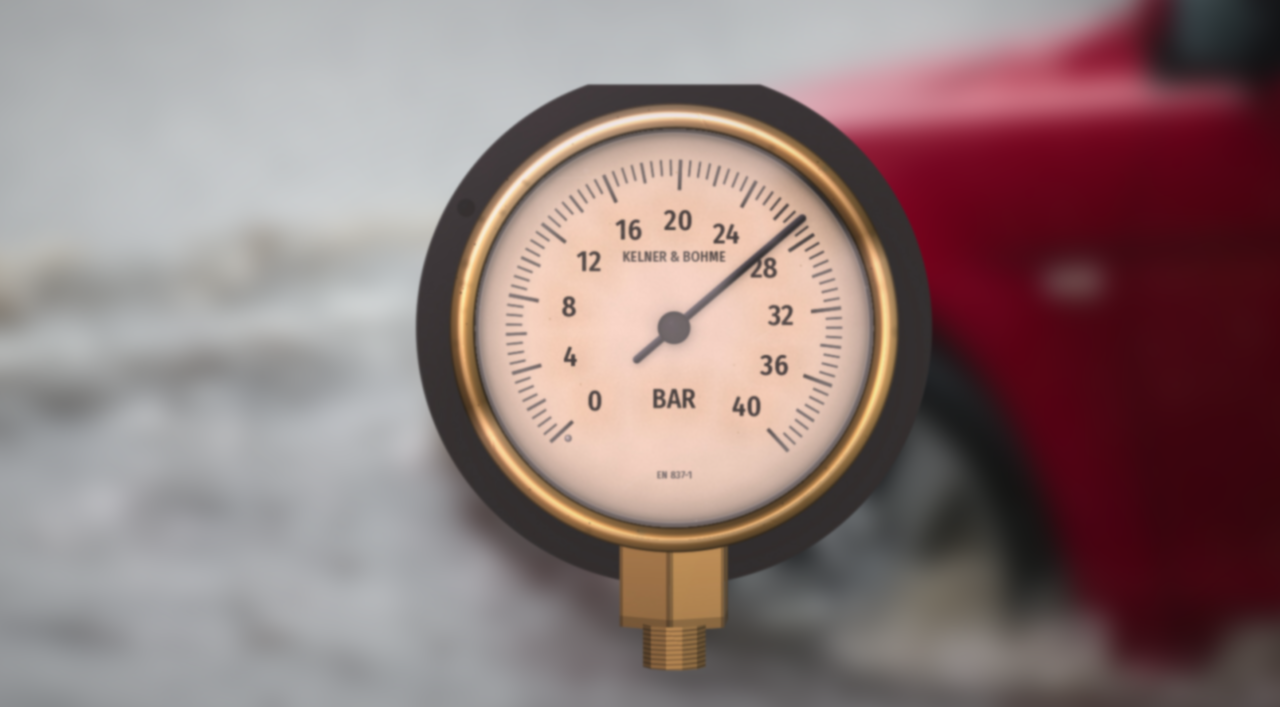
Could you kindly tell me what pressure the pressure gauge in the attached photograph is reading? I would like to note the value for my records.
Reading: 27 bar
